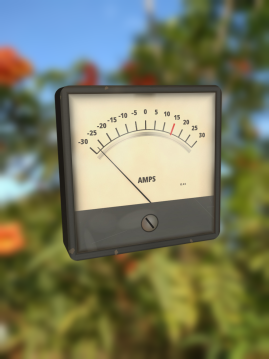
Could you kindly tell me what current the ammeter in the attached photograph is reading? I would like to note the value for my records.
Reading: -27.5 A
